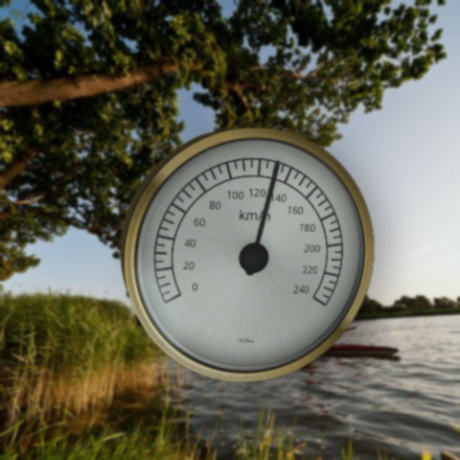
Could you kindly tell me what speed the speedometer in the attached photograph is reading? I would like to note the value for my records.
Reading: 130 km/h
